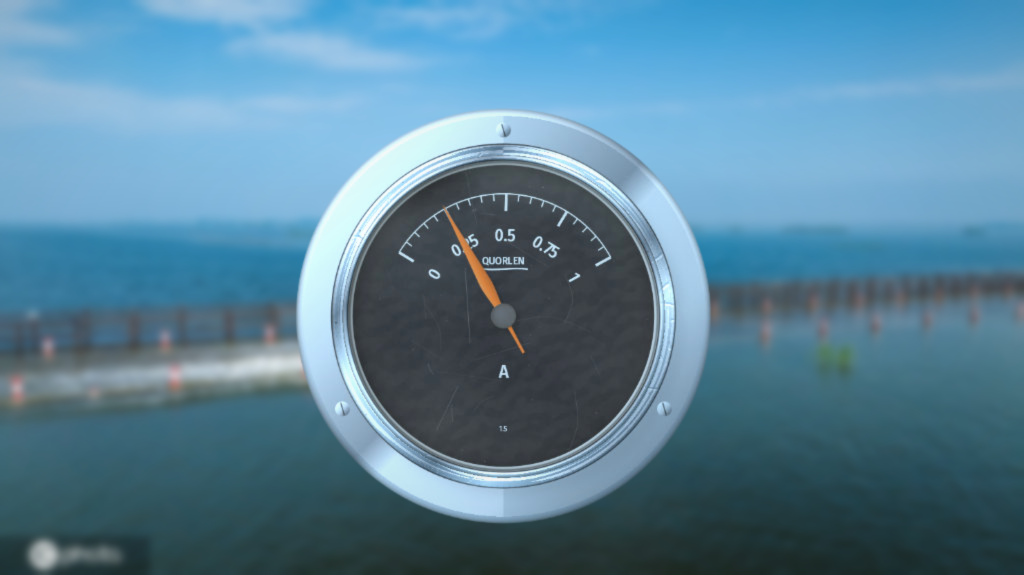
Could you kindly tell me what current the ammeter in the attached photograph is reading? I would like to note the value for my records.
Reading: 0.25 A
